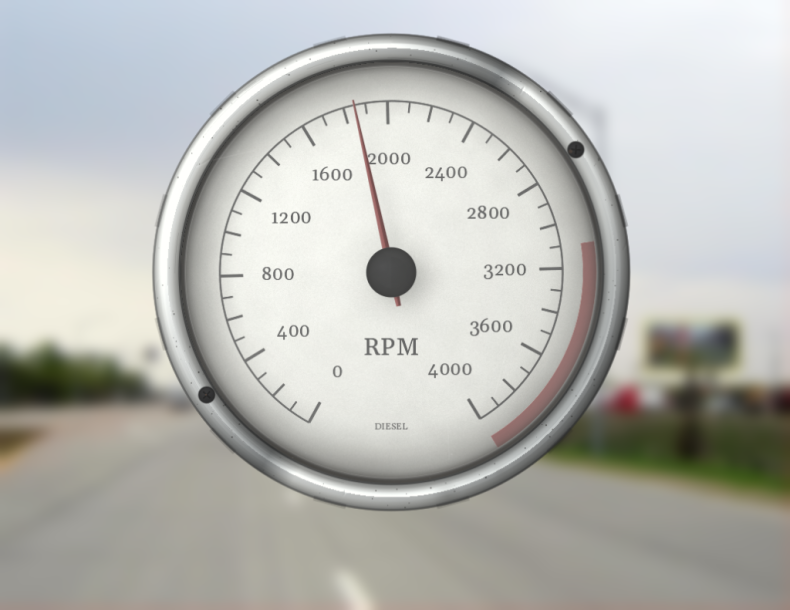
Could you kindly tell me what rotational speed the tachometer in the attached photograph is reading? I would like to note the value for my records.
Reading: 1850 rpm
